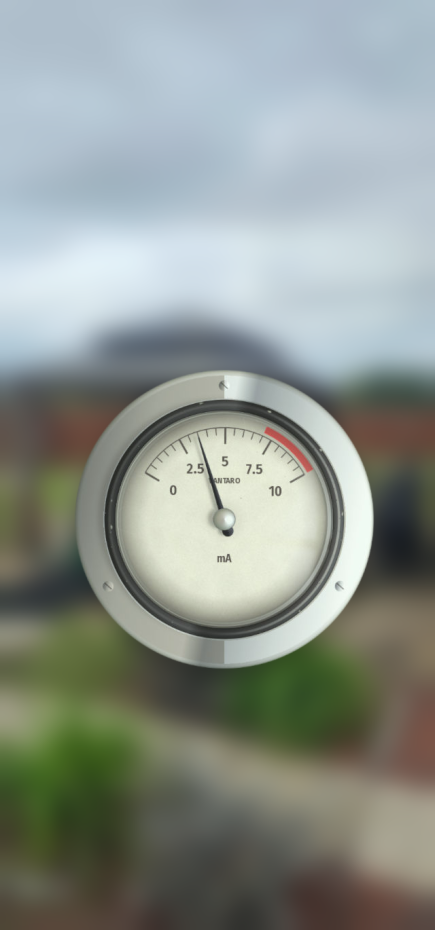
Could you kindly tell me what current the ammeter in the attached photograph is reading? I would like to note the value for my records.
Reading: 3.5 mA
